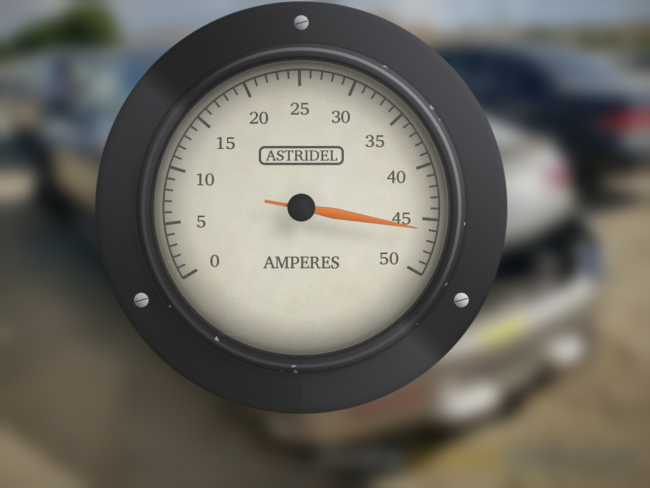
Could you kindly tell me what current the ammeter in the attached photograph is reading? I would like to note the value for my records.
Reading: 46 A
